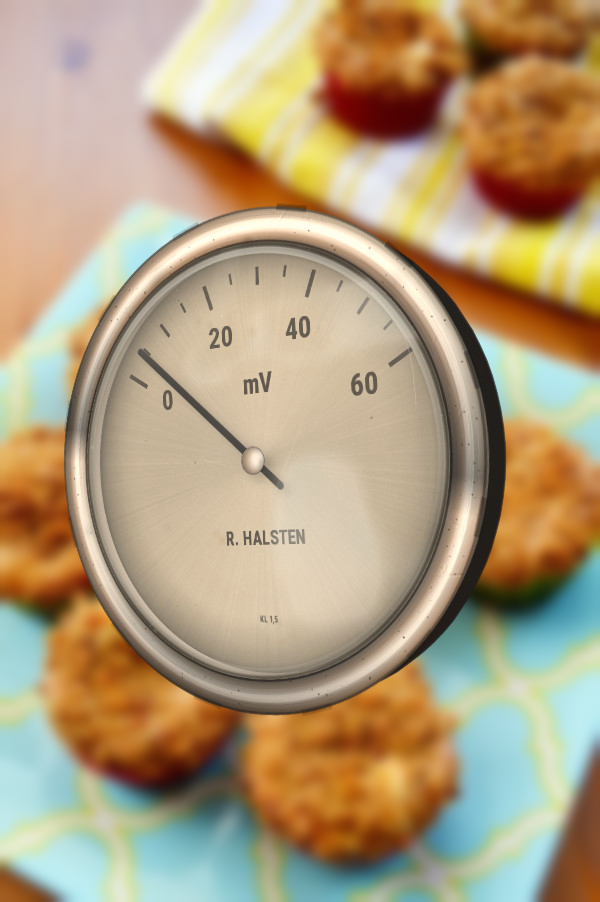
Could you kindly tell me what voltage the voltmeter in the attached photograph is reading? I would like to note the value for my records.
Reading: 5 mV
